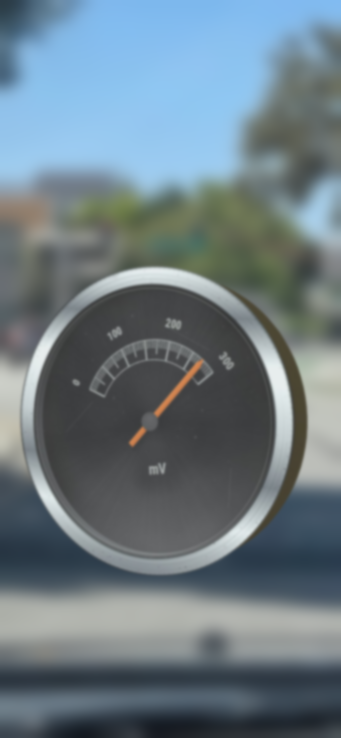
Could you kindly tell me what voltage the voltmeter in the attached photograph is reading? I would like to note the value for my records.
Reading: 275 mV
